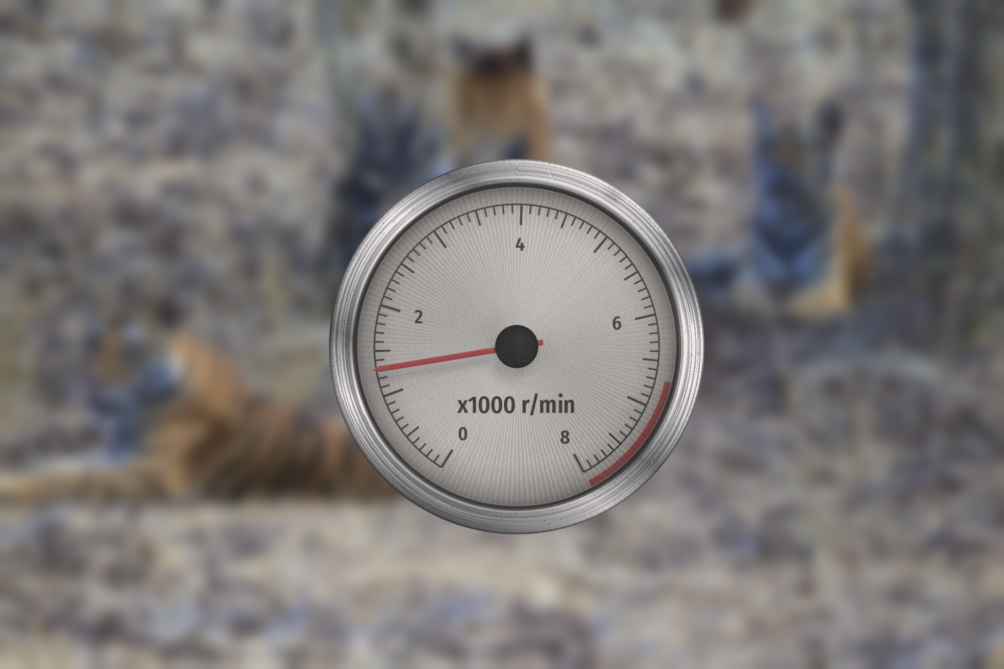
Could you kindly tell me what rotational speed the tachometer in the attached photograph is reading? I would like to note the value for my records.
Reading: 1300 rpm
